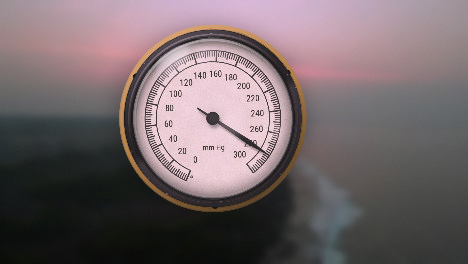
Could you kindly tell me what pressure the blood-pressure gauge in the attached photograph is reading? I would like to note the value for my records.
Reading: 280 mmHg
